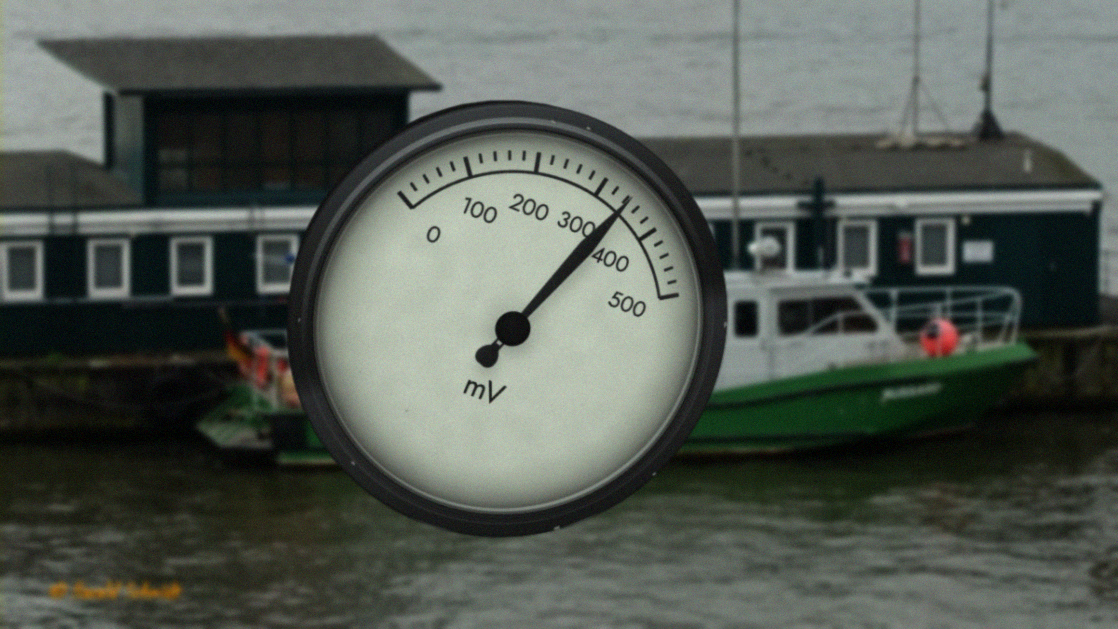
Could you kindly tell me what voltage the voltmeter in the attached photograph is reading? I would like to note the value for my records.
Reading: 340 mV
